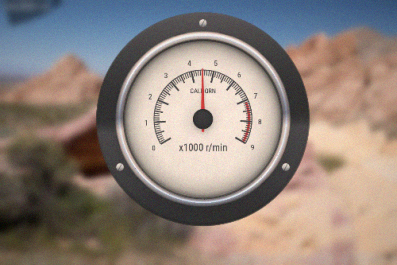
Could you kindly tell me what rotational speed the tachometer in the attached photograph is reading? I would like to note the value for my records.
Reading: 4500 rpm
